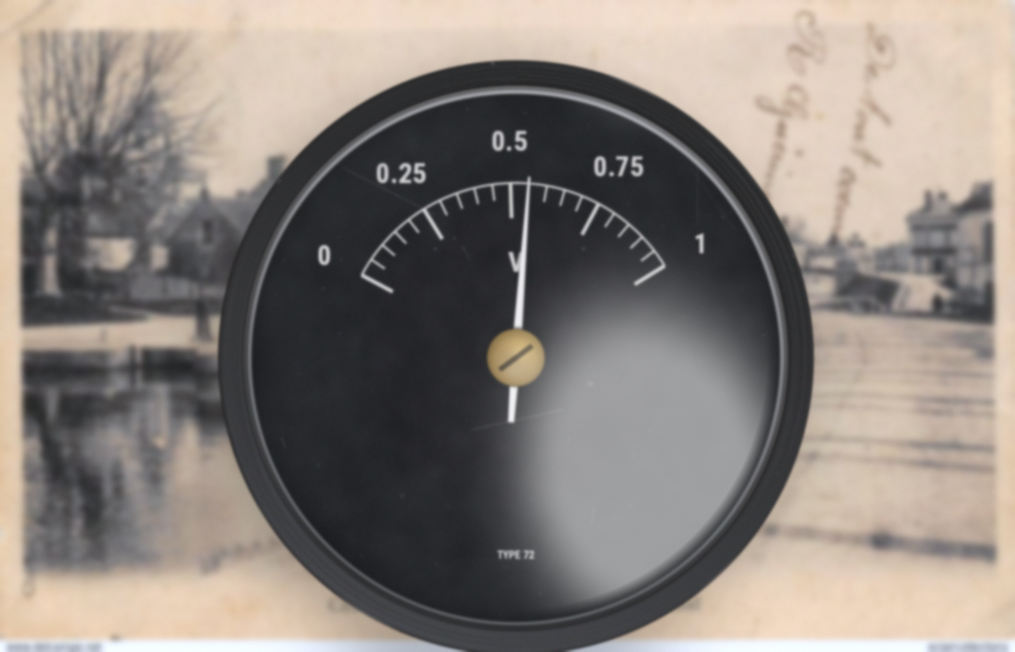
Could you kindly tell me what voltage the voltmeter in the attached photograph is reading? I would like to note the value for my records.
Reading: 0.55 V
